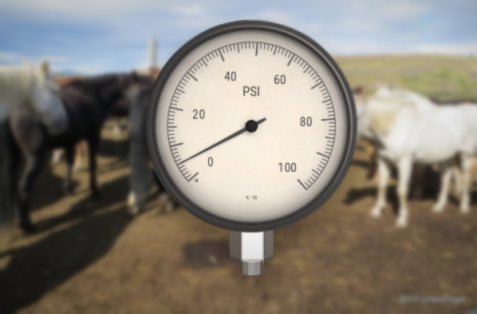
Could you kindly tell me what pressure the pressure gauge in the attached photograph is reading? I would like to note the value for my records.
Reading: 5 psi
